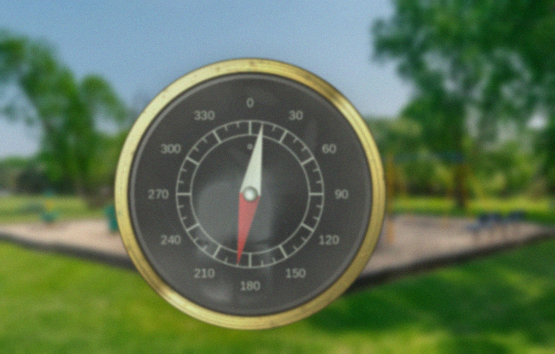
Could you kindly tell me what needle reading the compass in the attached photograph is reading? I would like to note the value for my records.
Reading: 190 °
